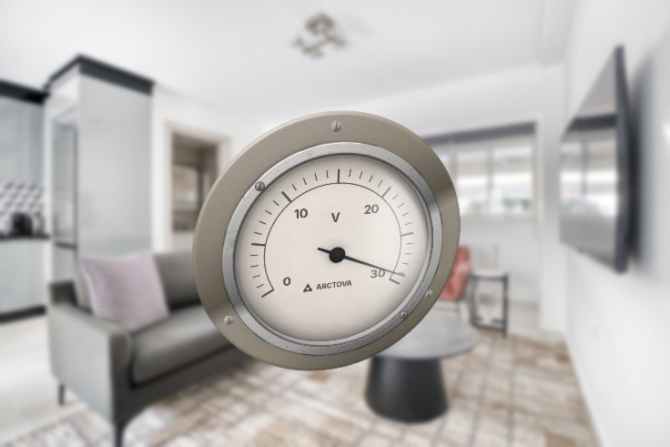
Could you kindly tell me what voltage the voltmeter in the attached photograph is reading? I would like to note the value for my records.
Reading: 29 V
